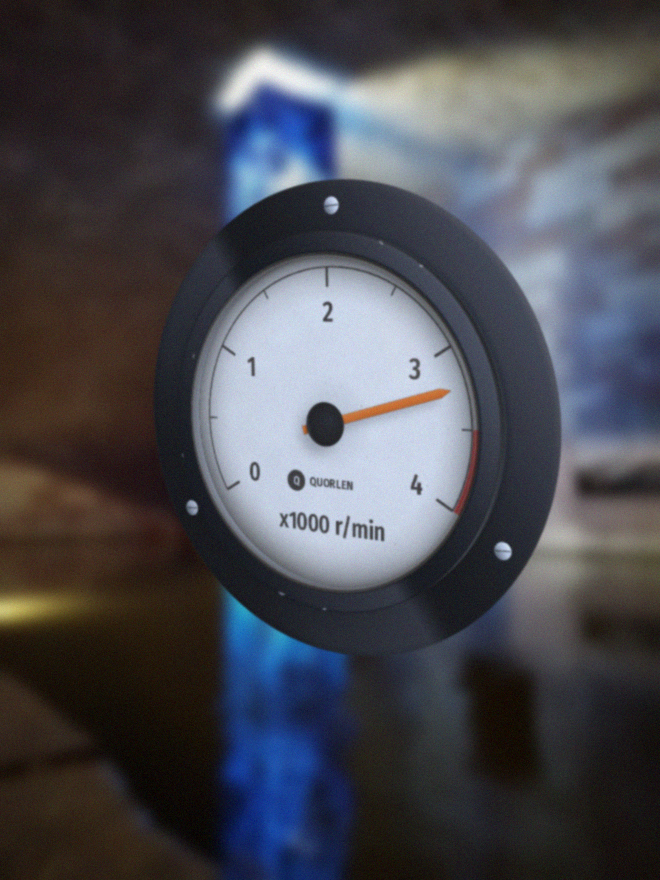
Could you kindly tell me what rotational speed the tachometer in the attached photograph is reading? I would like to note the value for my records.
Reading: 3250 rpm
